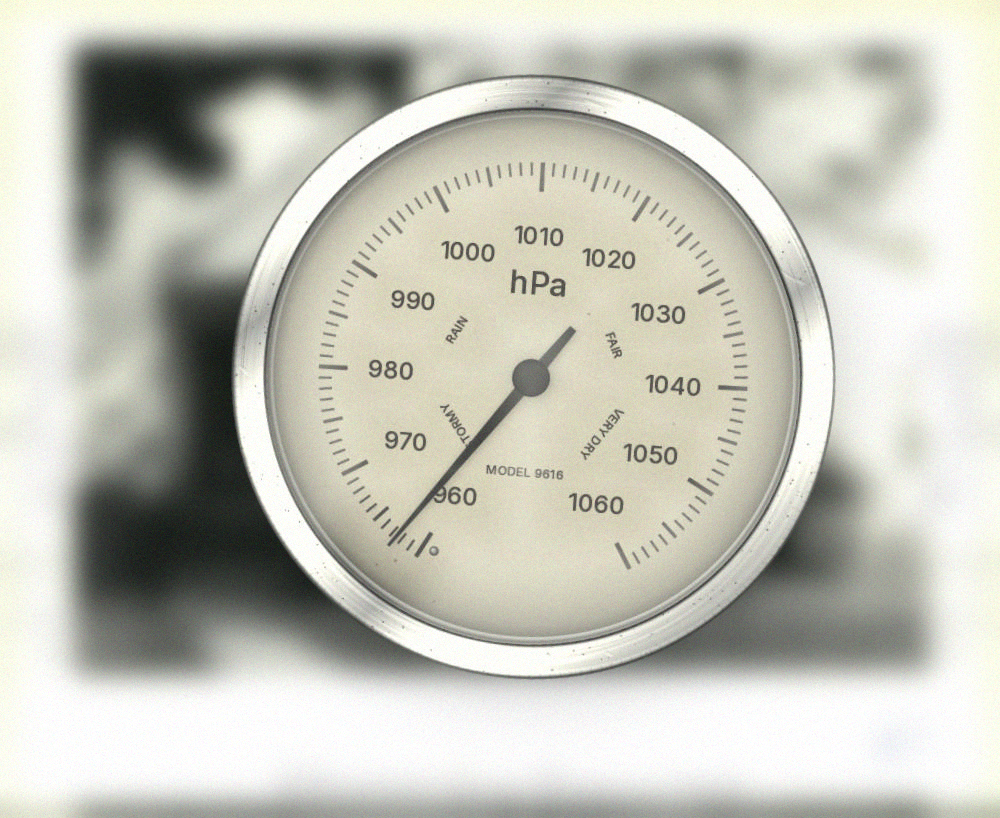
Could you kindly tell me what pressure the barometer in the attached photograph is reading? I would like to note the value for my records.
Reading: 962.5 hPa
